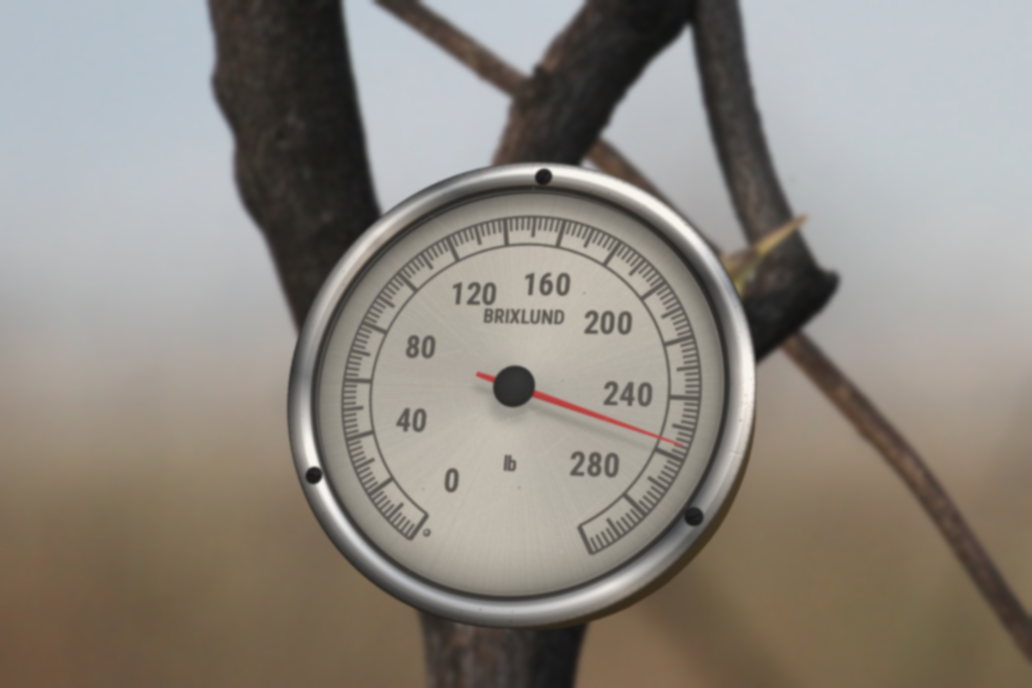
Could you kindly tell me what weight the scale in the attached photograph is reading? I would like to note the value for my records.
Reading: 256 lb
